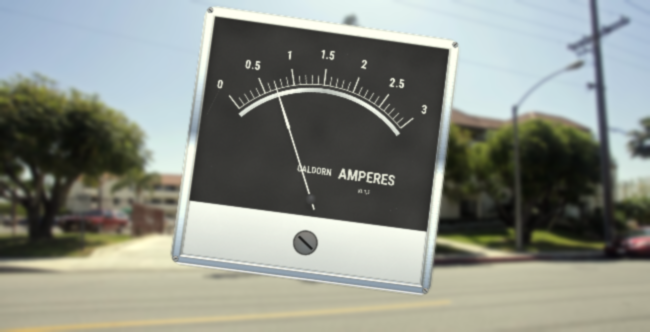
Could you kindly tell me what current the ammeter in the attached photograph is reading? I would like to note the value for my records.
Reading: 0.7 A
